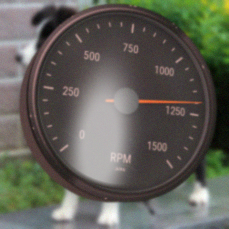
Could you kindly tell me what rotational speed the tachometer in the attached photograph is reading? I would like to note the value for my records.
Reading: 1200 rpm
